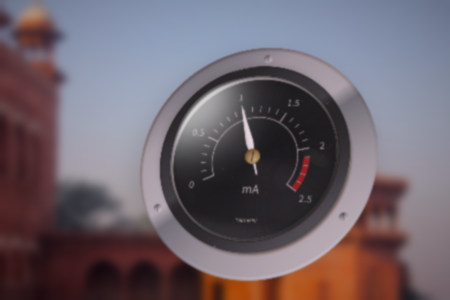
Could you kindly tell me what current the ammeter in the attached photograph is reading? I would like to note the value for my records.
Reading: 1 mA
